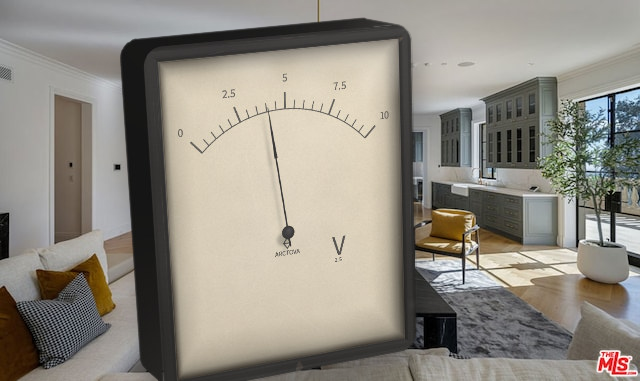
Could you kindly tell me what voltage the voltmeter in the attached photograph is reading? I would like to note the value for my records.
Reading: 4 V
